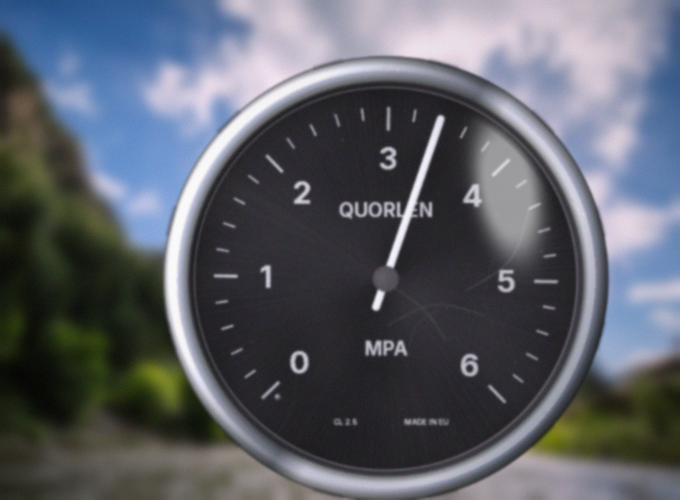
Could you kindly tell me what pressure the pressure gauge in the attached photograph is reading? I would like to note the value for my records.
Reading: 3.4 MPa
